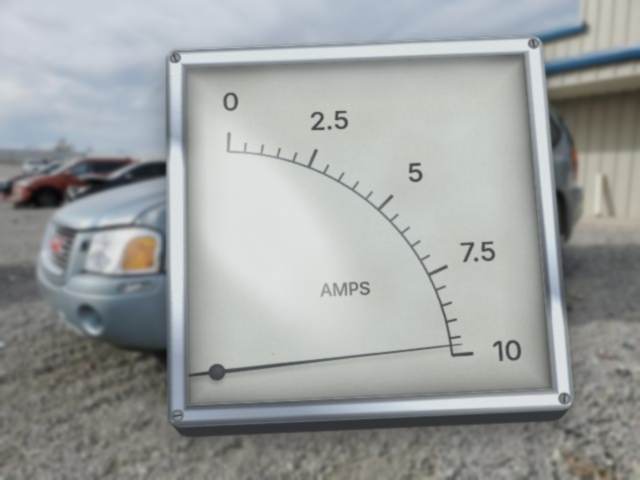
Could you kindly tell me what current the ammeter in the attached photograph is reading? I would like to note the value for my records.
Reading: 9.75 A
